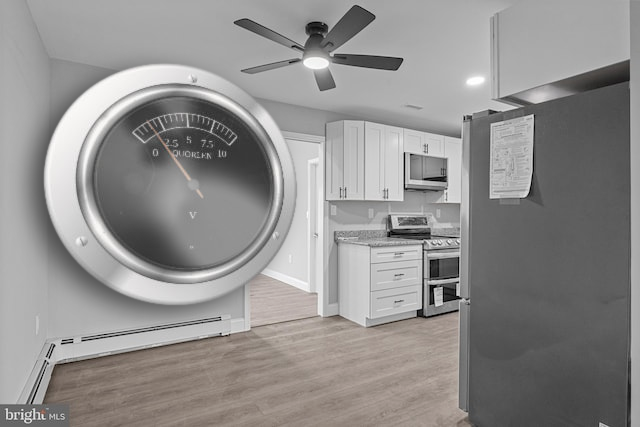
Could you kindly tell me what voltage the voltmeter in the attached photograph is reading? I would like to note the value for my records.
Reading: 1.5 V
